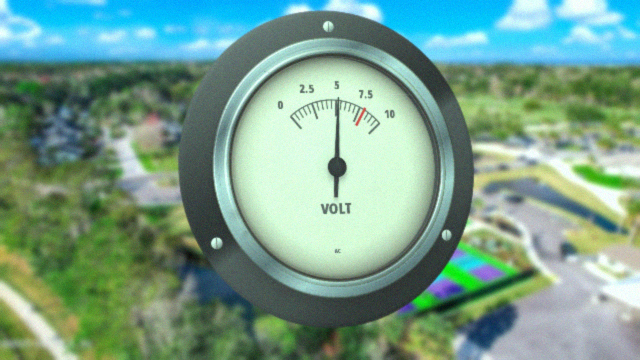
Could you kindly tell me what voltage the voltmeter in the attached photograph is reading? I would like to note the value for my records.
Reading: 5 V
